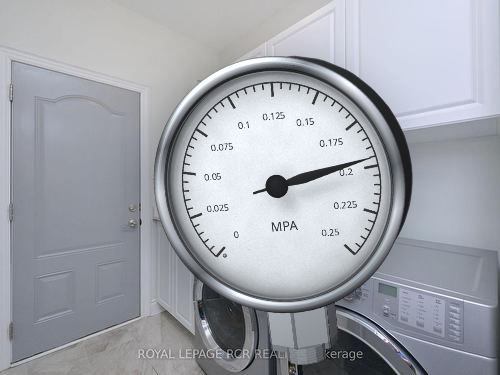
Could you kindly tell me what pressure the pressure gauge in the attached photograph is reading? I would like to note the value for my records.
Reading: 0.195 MPa
